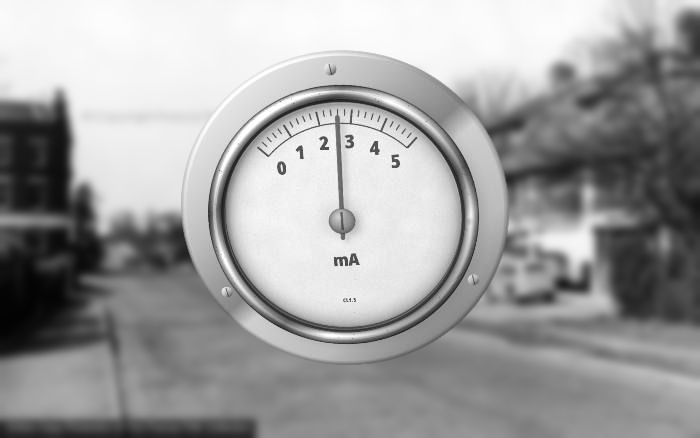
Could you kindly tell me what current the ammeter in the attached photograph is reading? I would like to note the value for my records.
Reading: 2.6 mA
